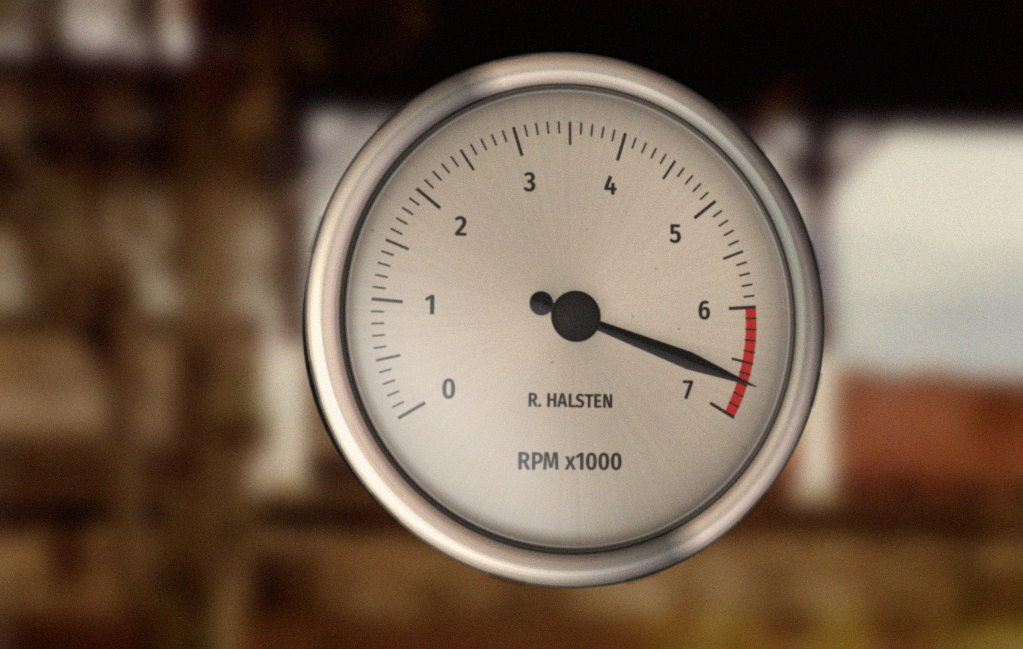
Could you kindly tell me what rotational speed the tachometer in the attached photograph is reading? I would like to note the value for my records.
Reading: 6700 rpm
